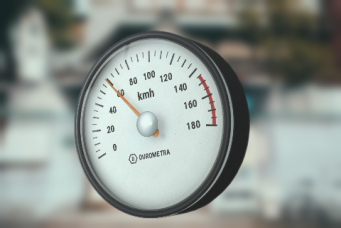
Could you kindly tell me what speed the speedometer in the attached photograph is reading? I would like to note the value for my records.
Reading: 60 km/h
